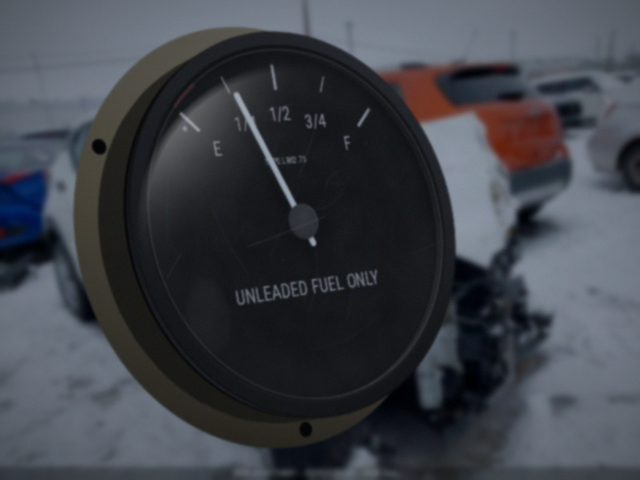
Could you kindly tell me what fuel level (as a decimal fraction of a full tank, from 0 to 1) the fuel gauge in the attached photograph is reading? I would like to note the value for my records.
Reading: 0.25
